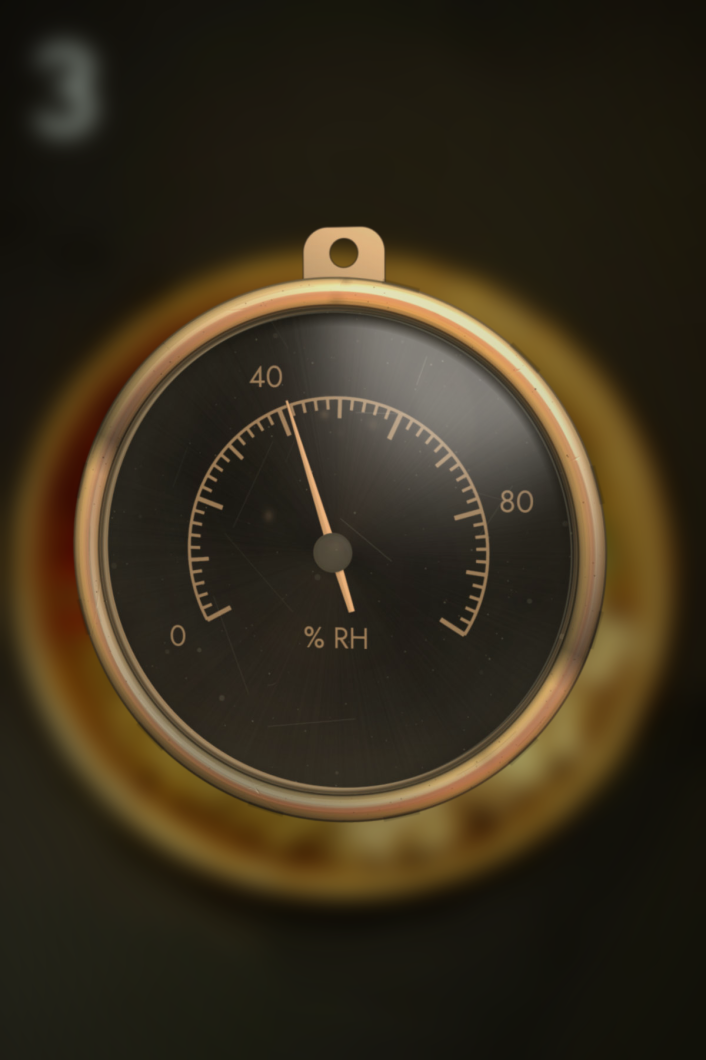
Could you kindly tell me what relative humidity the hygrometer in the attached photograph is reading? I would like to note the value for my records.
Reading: 42 %
